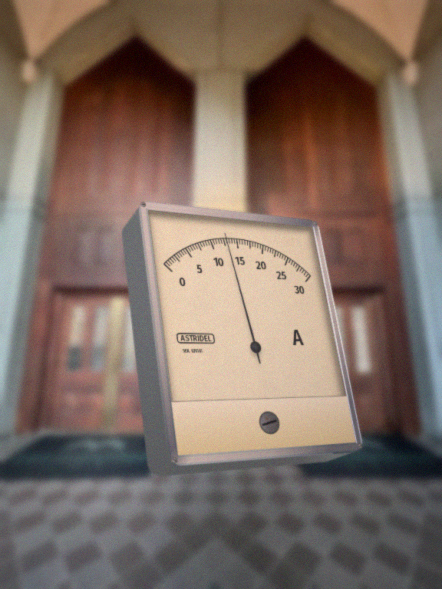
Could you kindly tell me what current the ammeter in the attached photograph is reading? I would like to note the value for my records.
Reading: 12.5 A
